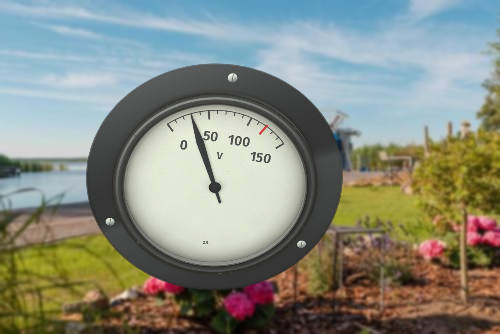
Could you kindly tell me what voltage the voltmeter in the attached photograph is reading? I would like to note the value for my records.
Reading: 30 V
